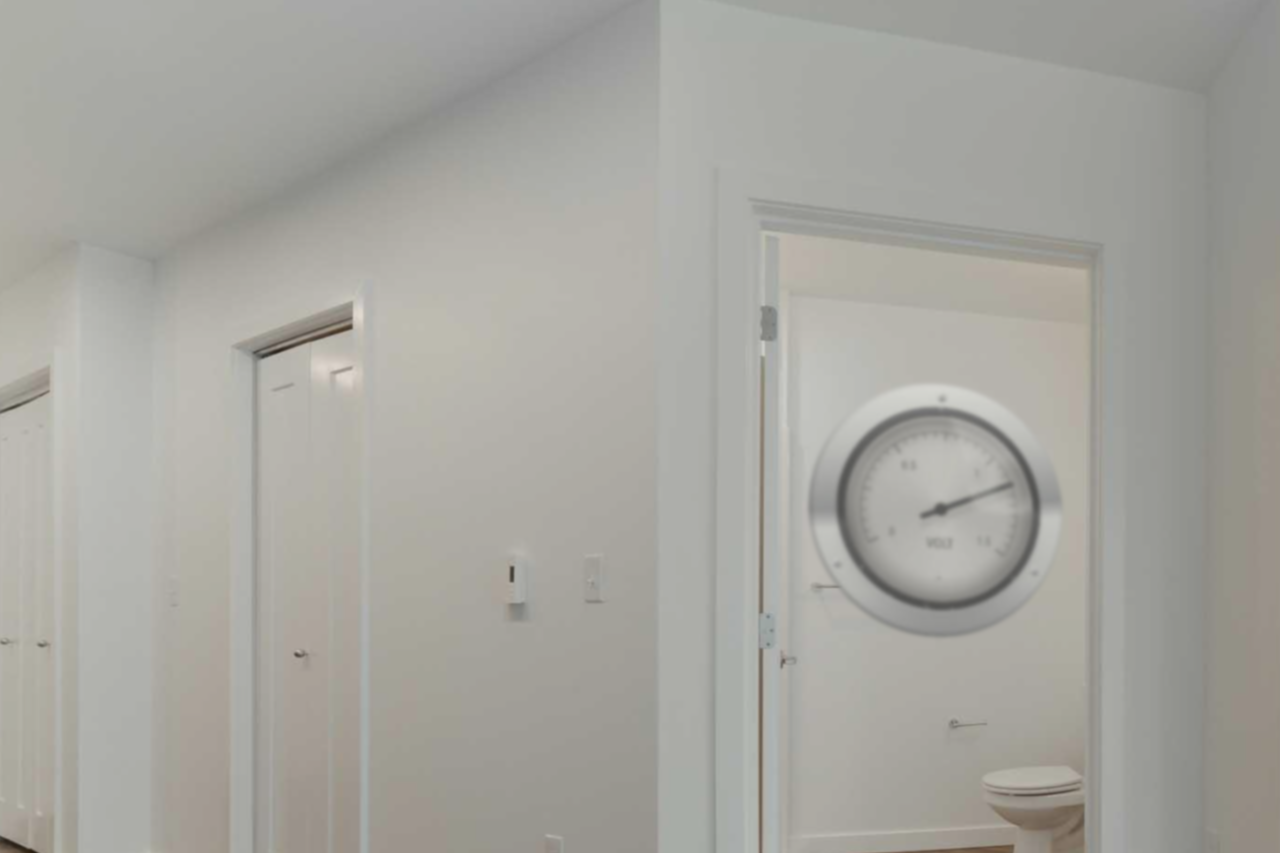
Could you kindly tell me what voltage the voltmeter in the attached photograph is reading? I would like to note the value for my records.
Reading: 1.15 V
